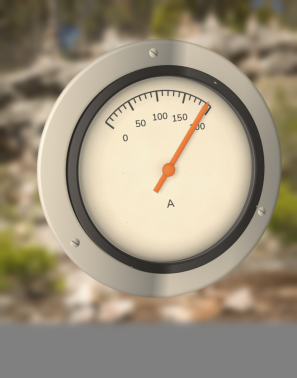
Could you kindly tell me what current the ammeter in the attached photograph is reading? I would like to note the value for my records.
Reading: 190 A
